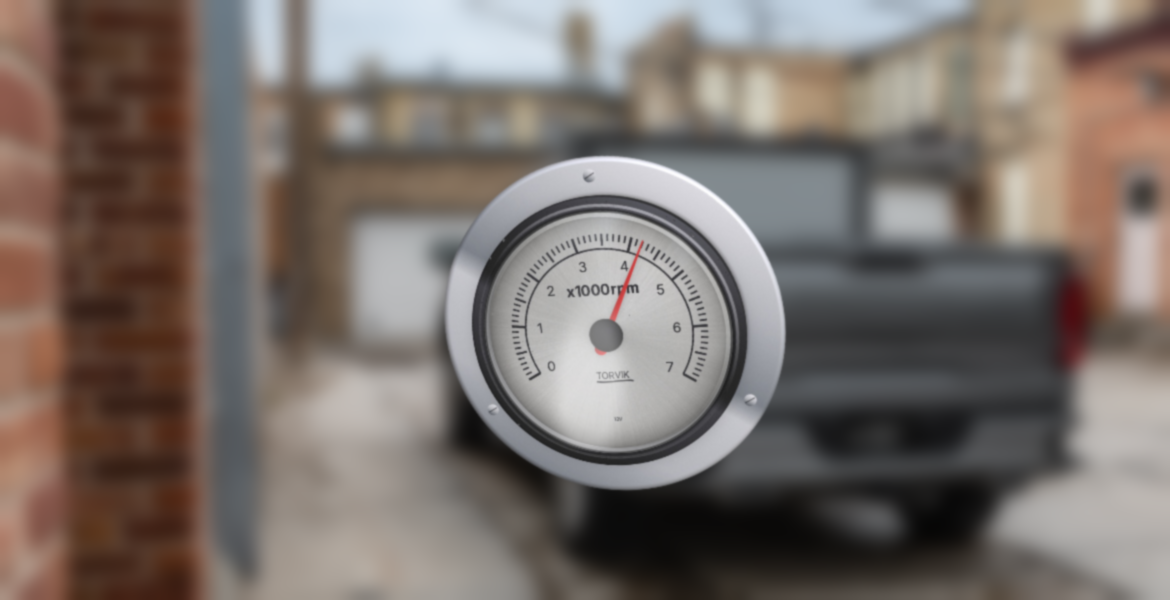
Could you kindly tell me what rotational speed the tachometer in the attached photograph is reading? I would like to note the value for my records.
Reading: 4200 rpm
